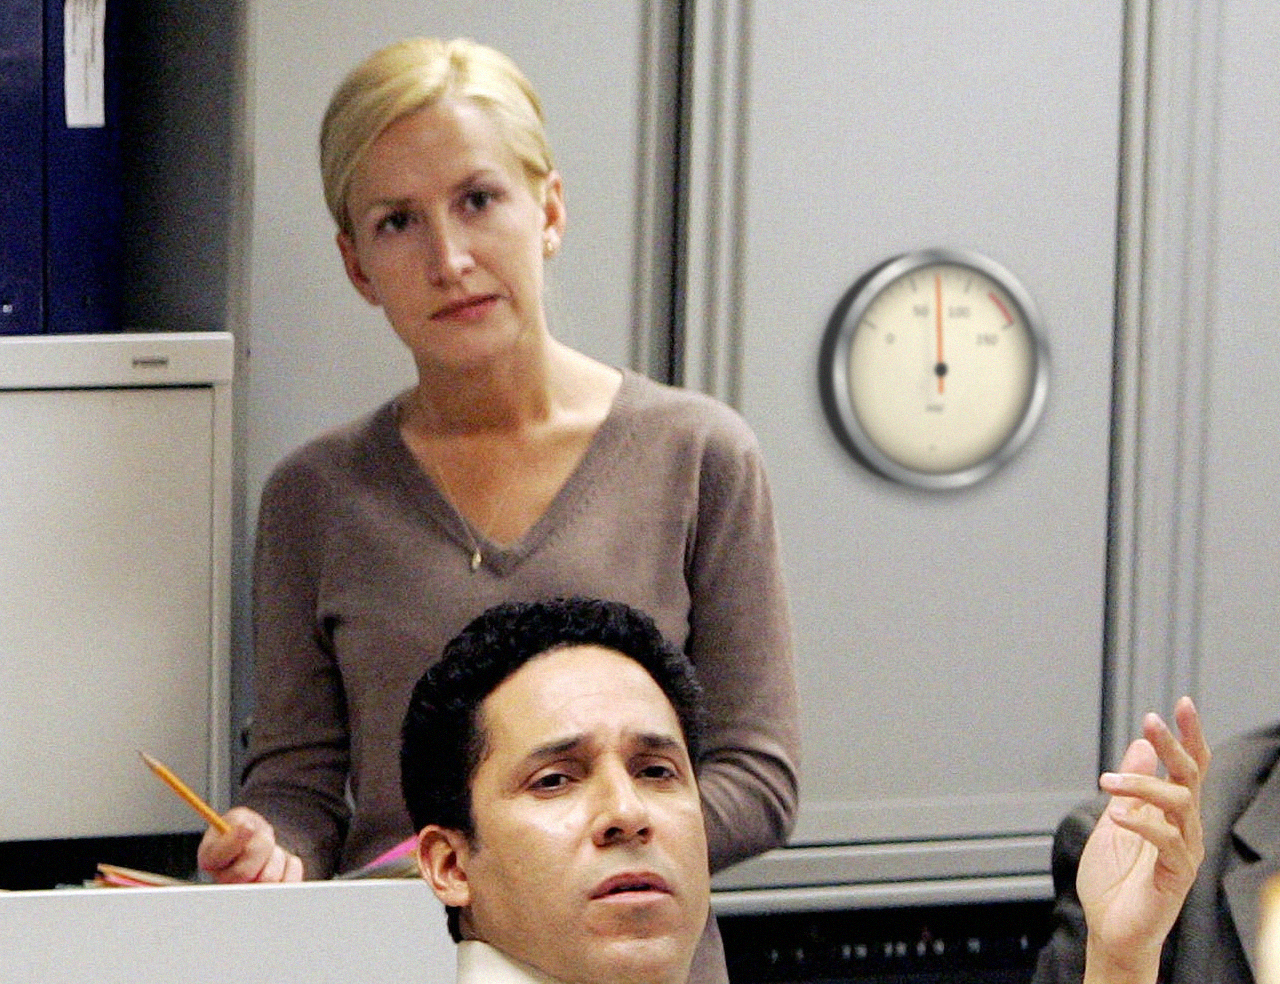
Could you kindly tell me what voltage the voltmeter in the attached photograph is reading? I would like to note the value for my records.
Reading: 70 mV
